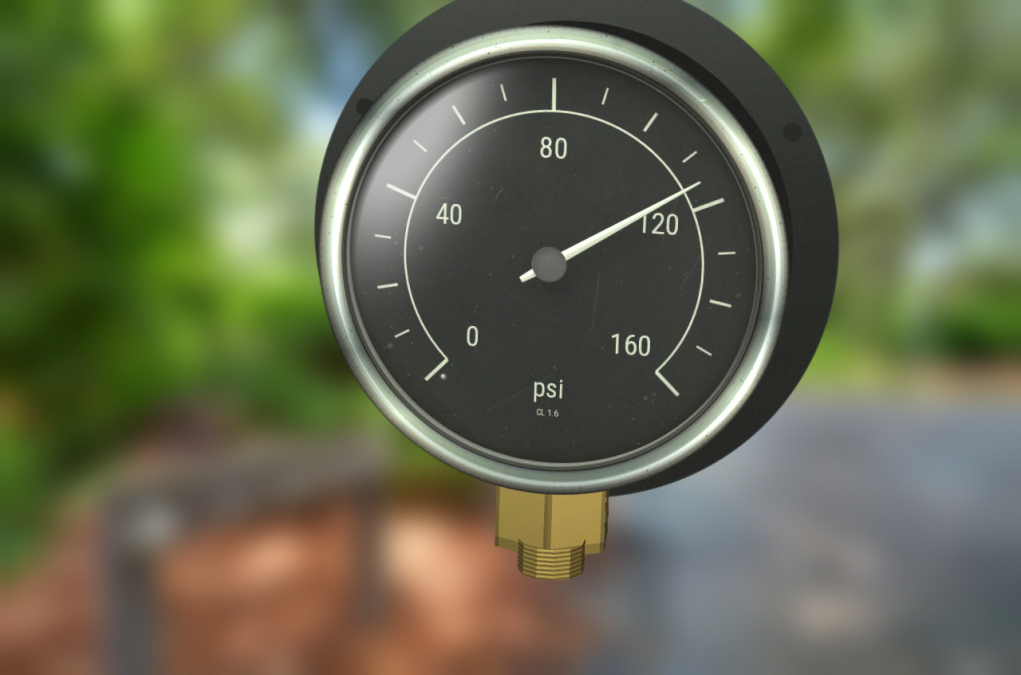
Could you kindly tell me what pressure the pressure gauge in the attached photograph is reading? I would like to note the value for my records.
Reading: 115 psi
